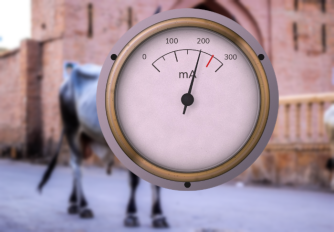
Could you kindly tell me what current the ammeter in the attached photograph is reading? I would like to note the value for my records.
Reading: 200 mA
